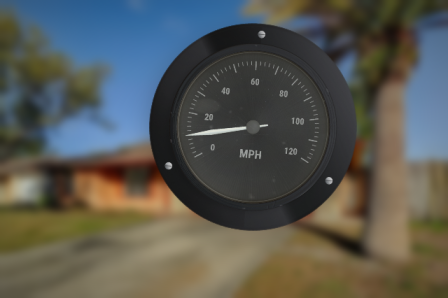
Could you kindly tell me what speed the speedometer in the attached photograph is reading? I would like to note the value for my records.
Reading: 10 mph
